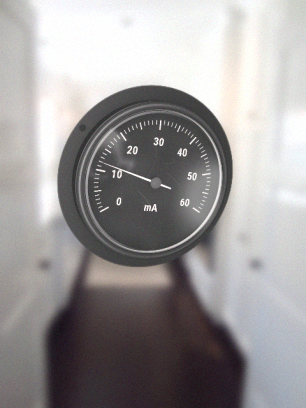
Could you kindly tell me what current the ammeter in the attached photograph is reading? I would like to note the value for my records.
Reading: 12 mA
